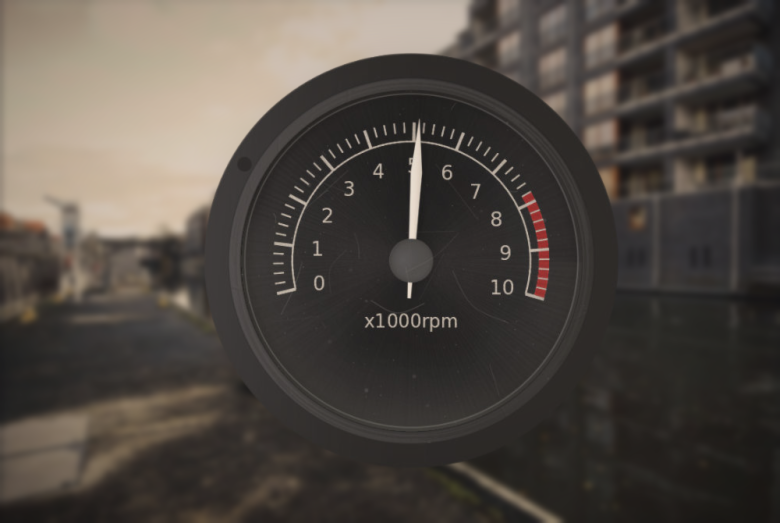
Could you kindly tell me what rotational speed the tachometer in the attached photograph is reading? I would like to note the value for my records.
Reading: 5100 rpm
